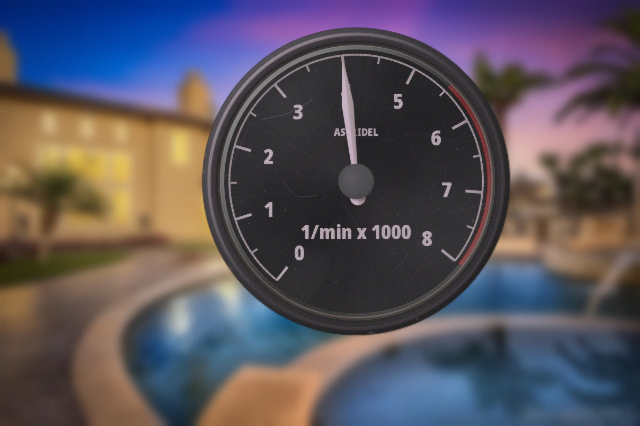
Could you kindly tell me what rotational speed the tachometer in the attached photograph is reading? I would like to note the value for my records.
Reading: 4000 rpm
